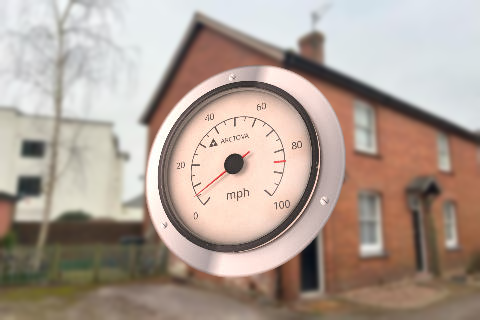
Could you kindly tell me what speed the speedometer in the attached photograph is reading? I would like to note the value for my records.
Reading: 5 mph
